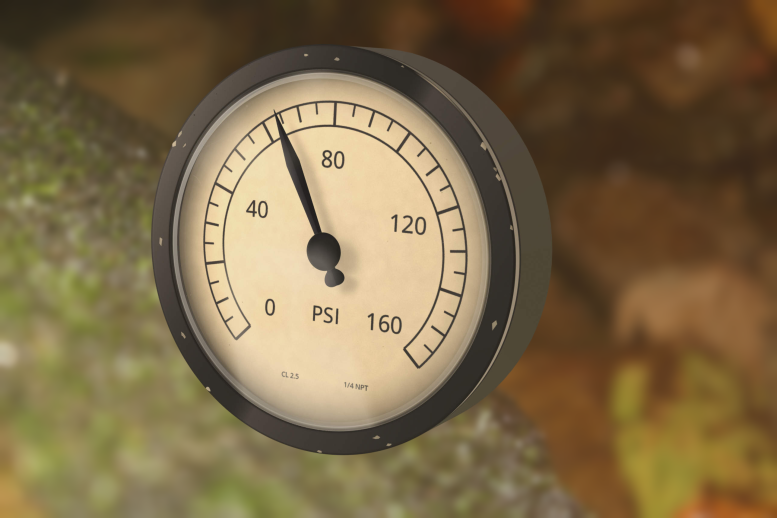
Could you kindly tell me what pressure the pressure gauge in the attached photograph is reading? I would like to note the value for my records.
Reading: 65 psi
